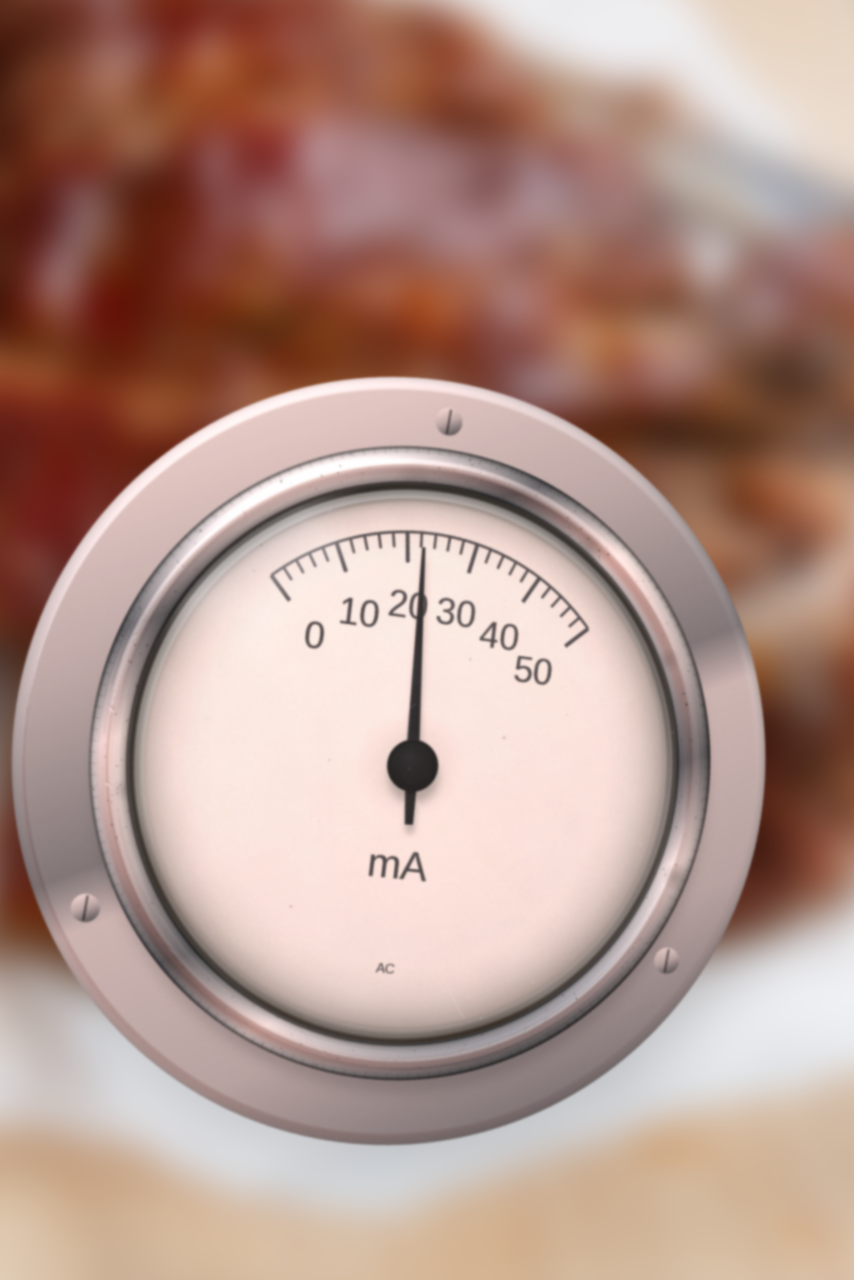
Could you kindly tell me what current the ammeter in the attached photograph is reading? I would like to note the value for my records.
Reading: 22 mA
